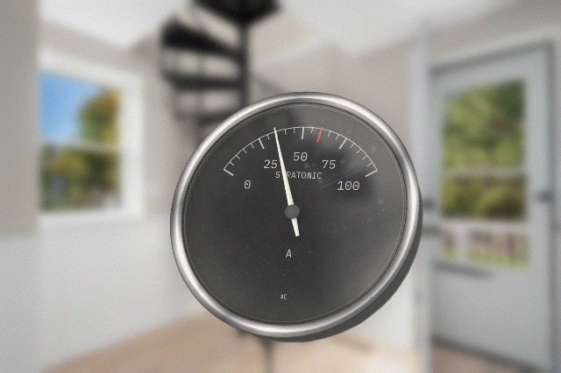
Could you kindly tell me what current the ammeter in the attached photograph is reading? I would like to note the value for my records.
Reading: 35 A
